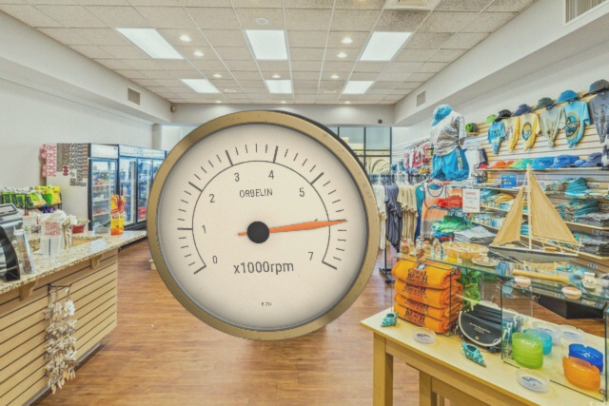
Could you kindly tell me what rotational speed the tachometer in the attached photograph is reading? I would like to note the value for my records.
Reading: 6000 rpm
